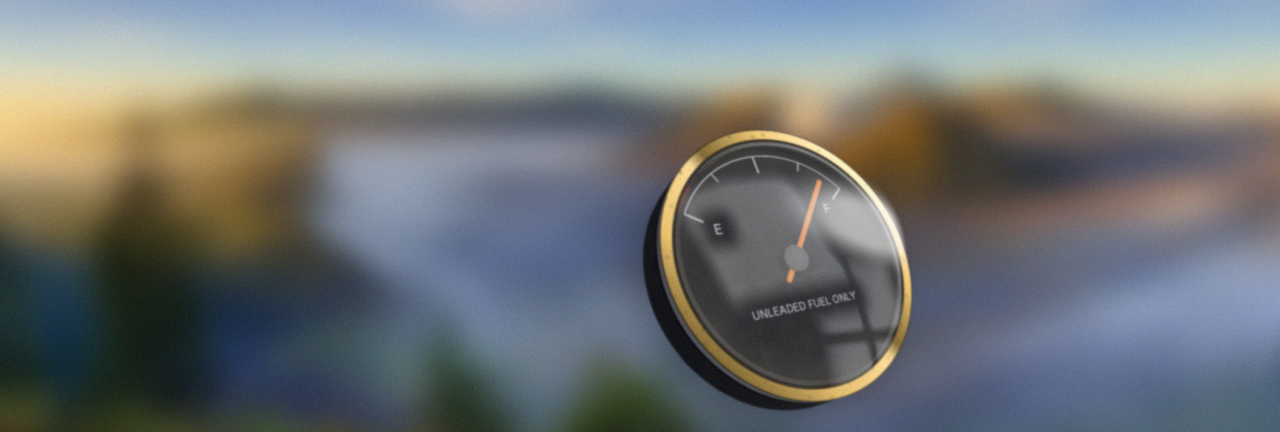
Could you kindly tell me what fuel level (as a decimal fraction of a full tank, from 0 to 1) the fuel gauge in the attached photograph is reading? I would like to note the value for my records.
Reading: 0.875
